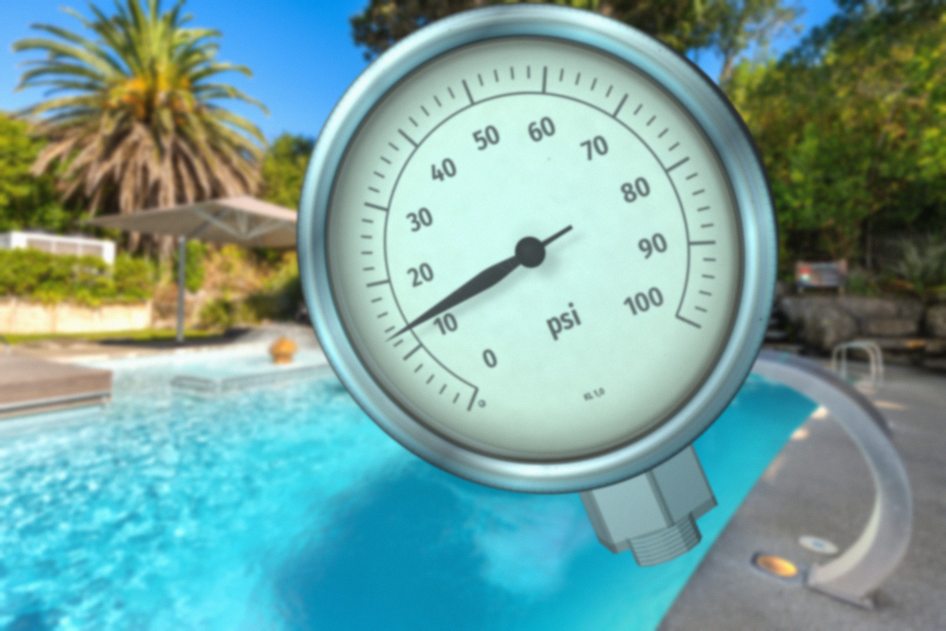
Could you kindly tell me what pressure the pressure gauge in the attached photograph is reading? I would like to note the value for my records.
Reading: 13 psi
